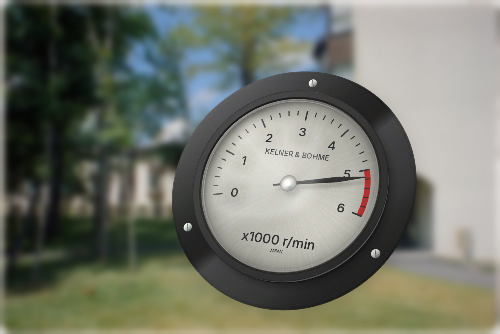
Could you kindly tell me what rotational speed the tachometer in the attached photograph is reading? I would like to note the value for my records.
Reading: 5200 rpm
